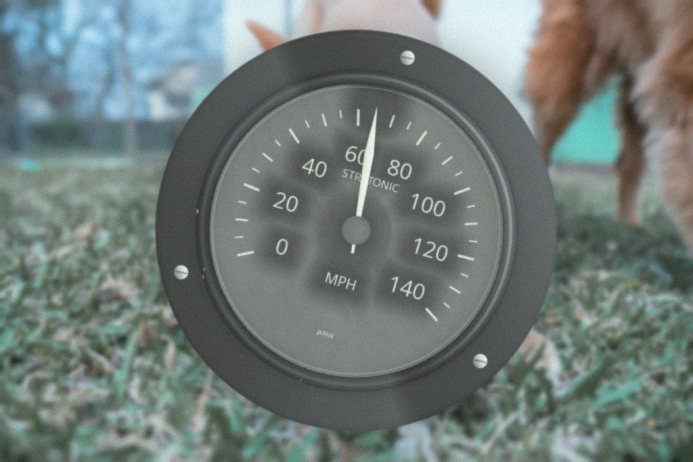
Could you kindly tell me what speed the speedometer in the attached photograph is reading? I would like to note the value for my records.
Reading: 65 mph
